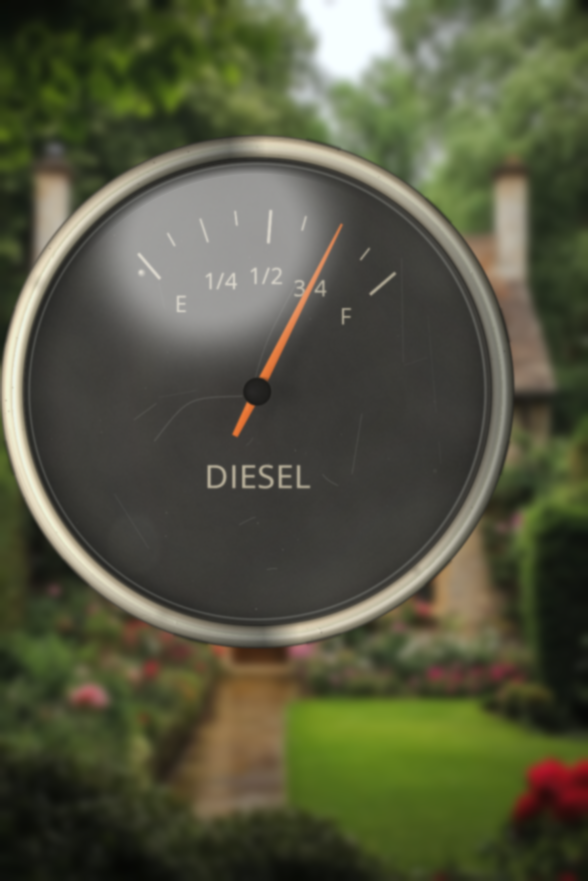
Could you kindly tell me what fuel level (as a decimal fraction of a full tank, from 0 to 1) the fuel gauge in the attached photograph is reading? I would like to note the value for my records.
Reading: 0.75
